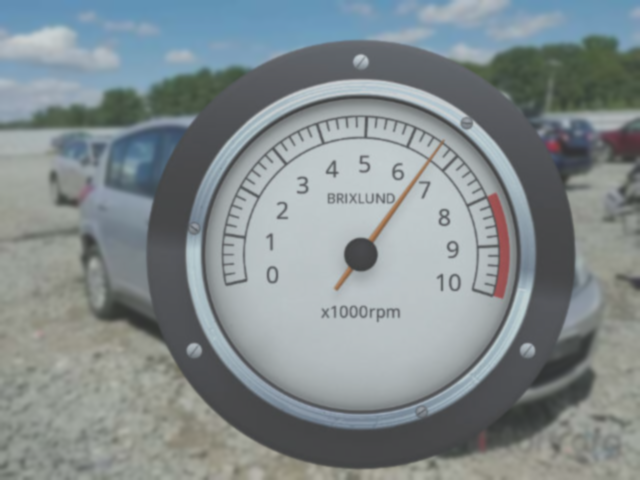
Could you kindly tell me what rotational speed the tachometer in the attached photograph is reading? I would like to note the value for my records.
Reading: 6600 rpm
